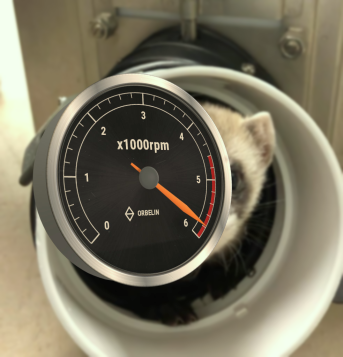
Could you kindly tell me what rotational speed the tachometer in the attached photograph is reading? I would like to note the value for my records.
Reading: 5800 rpm
